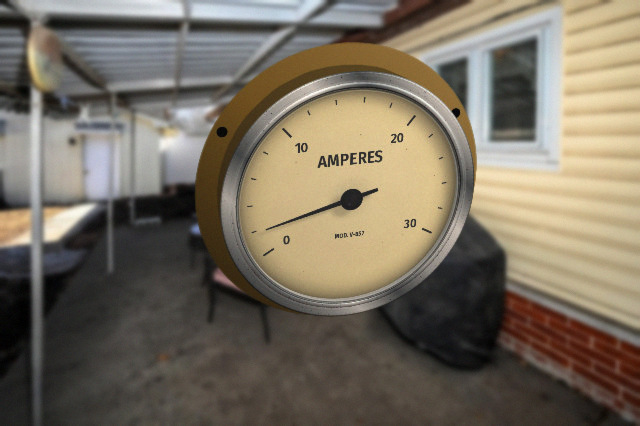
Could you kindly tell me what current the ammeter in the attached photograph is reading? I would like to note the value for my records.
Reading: 2 A
